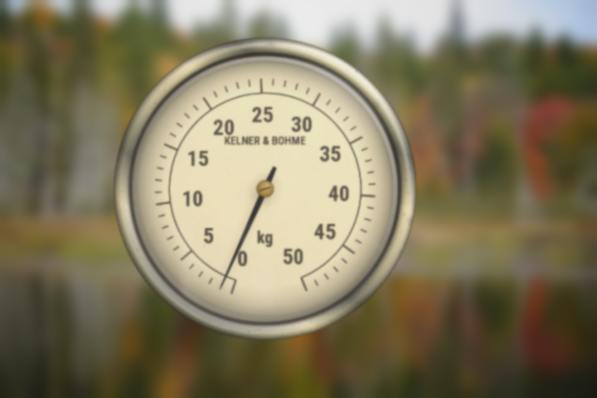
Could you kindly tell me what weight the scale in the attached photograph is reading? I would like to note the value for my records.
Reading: 1 kg
